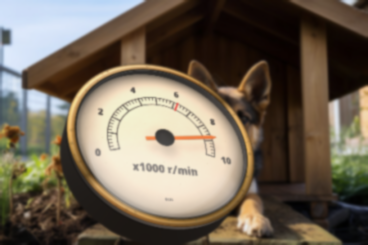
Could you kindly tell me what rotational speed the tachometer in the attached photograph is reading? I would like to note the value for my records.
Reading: 9000 rpm
